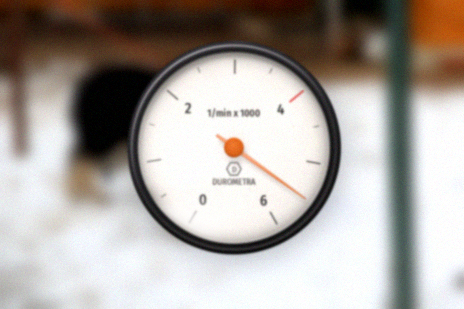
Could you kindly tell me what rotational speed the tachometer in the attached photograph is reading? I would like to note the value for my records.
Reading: 5500 rpm
